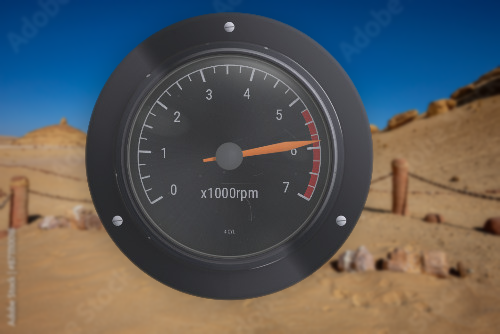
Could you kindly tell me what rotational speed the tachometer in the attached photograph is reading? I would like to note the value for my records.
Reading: 5875 rpm
